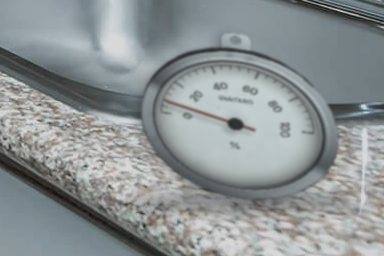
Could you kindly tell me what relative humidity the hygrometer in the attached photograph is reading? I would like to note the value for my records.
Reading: 8 %
